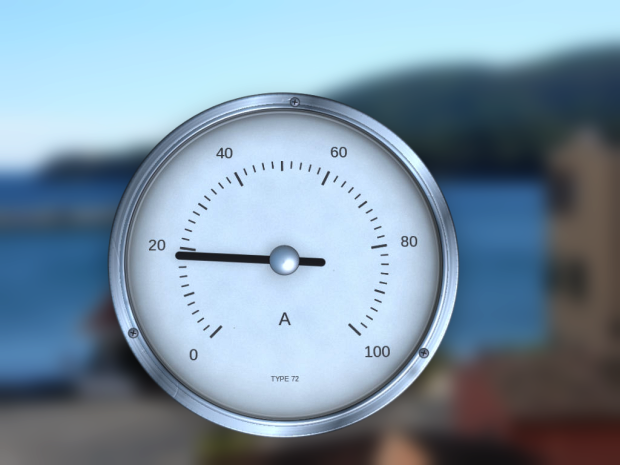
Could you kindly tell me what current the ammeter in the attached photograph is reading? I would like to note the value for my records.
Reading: 18 A
